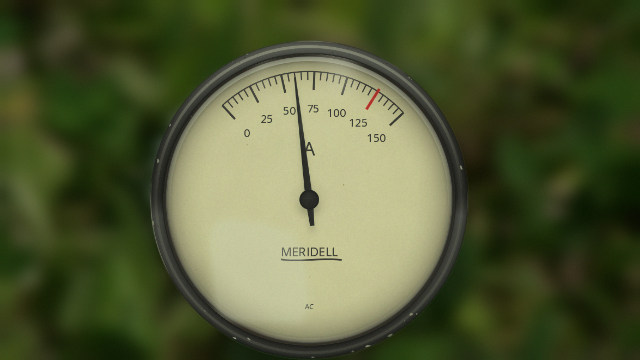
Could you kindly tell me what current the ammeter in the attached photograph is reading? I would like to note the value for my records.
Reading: 60 A
